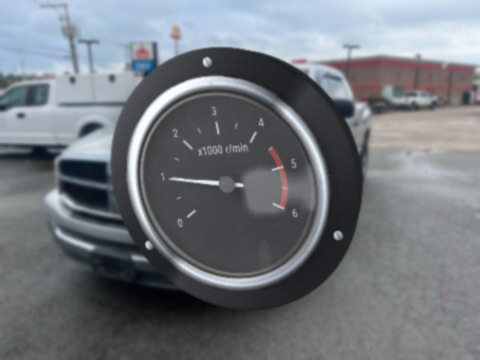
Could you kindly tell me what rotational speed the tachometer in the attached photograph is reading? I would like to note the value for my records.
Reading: 1000 rpm
